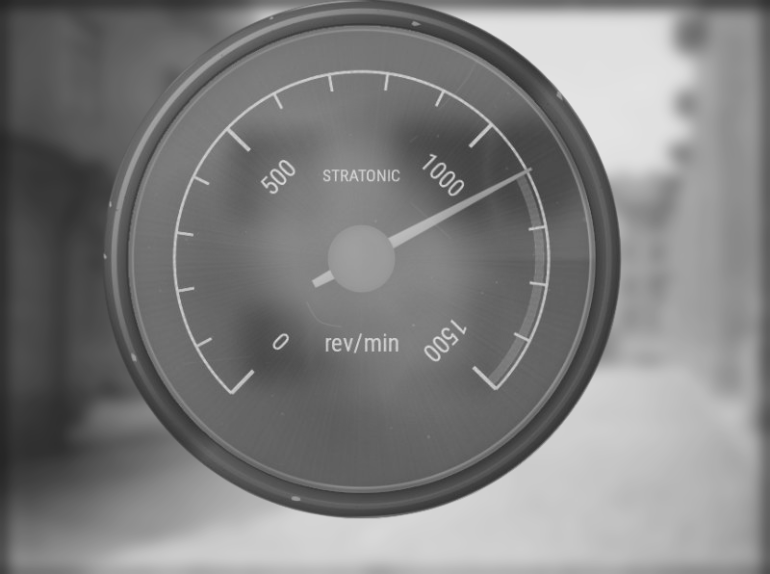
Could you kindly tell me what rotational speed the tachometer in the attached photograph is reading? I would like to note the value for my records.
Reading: 1100 rpm
